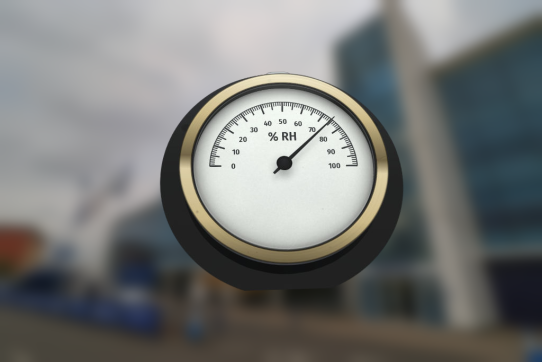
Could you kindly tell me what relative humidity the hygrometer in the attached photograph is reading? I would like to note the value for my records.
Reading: 75 %
